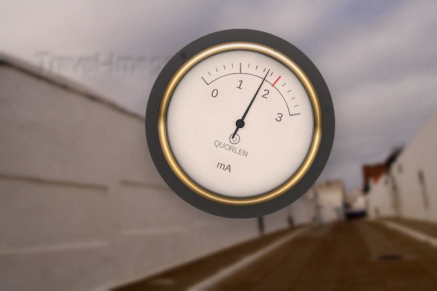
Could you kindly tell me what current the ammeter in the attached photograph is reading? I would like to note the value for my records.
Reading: 1.7 mA
